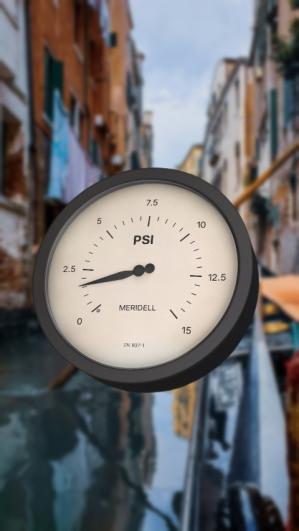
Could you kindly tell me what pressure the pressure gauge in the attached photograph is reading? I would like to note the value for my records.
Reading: 1.5 psi
